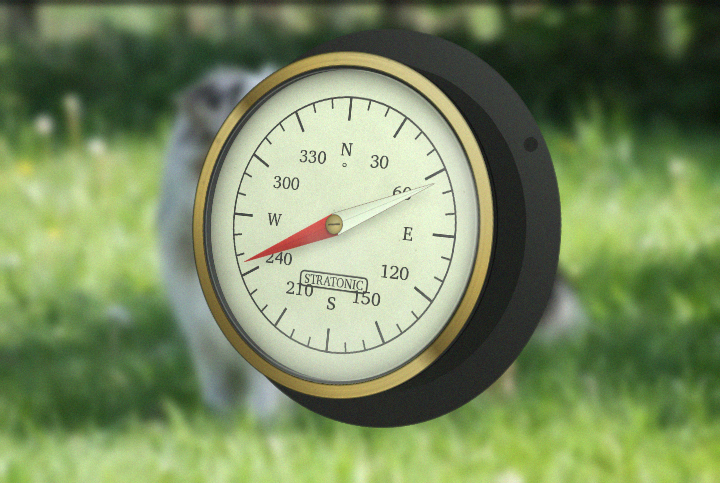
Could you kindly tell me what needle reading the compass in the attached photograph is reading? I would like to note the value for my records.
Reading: 245 °
